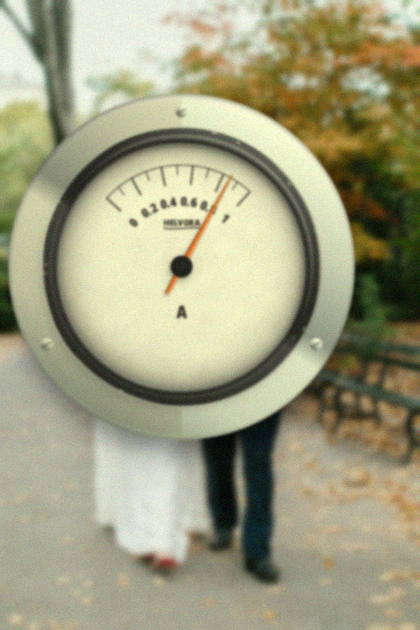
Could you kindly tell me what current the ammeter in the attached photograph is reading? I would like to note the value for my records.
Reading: 0.85 A
